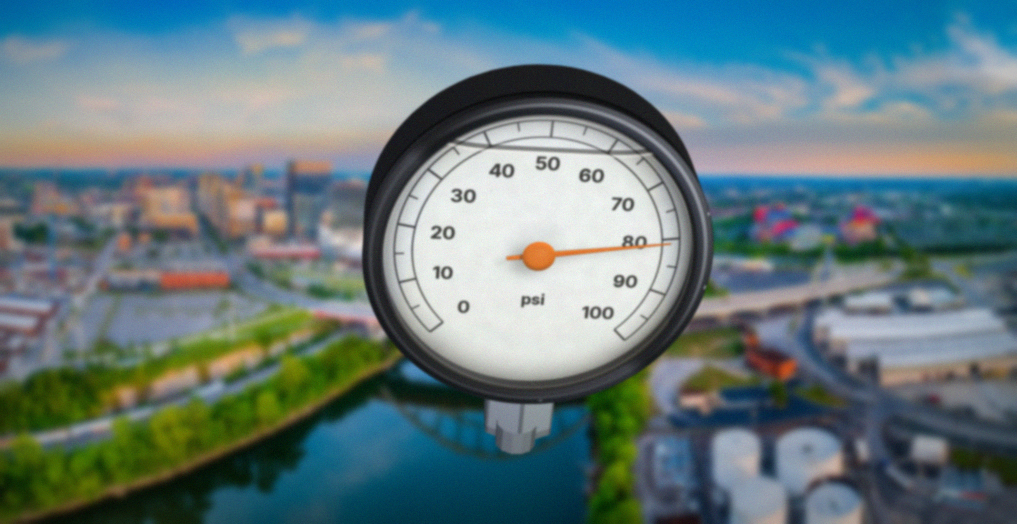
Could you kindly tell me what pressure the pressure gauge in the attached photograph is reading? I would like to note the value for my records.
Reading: 80 psi
